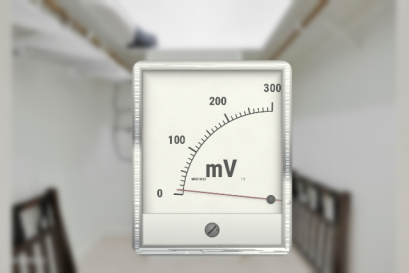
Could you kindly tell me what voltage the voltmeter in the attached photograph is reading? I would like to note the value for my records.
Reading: 10 mV
